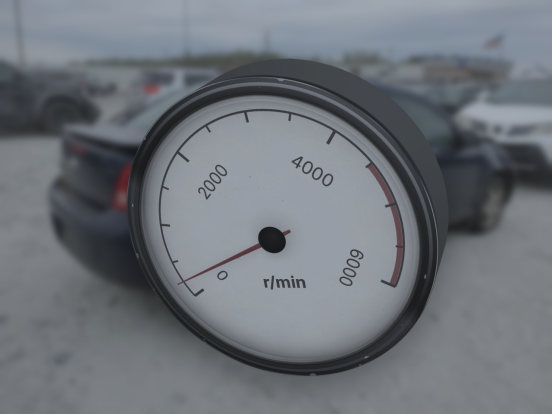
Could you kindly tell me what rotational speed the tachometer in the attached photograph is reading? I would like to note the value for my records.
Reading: 250 rpm
